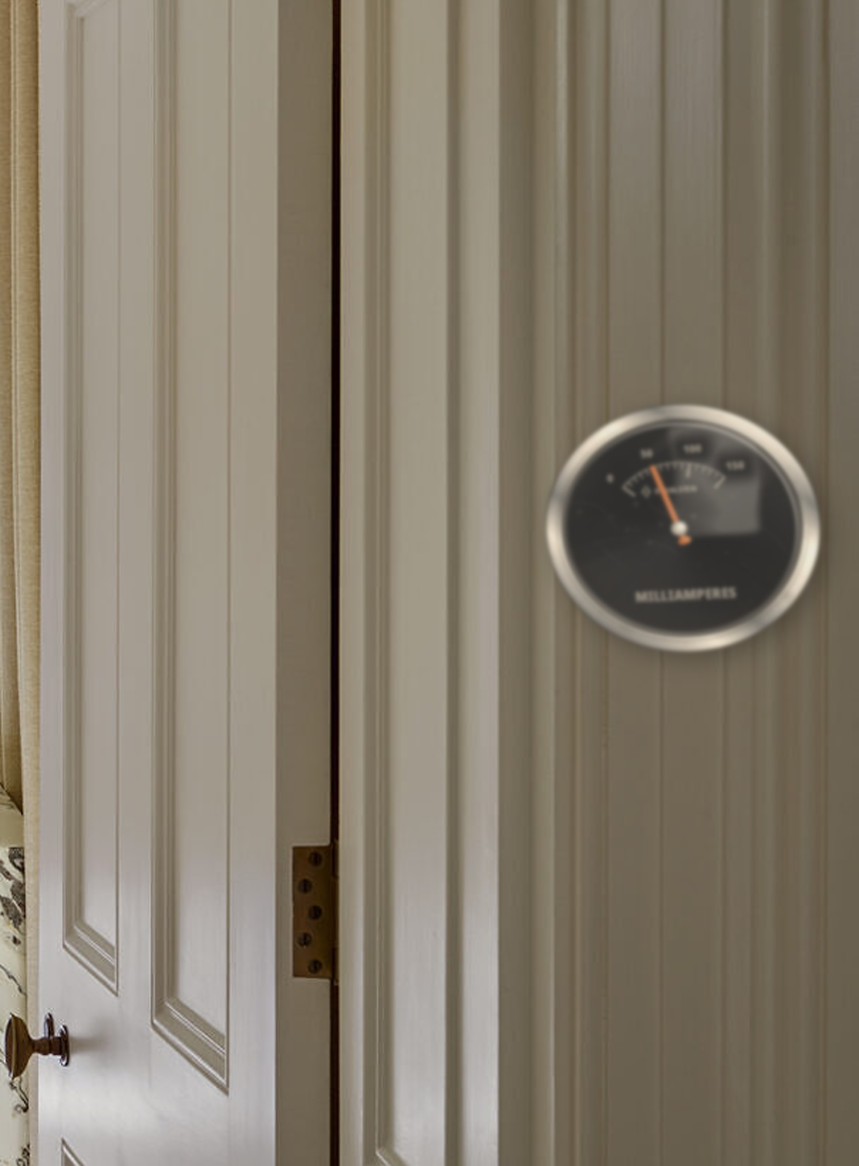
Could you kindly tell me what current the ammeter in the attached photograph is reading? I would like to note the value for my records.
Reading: 50 mA
